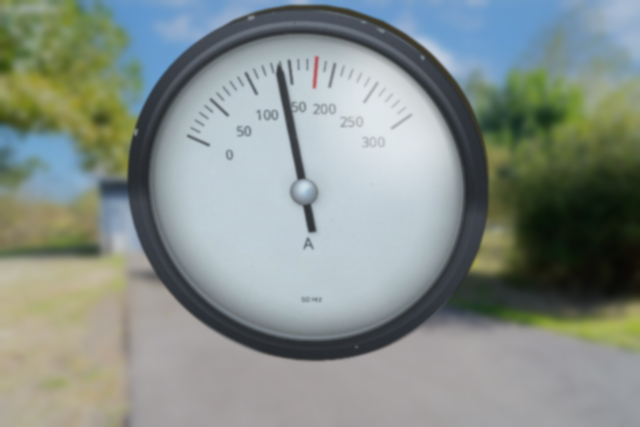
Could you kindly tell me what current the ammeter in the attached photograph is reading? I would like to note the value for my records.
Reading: 140 A
